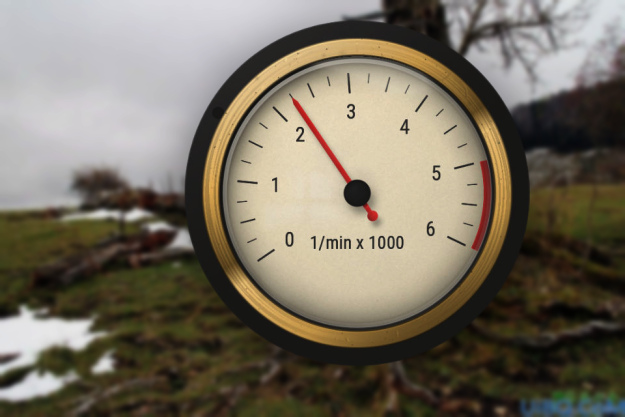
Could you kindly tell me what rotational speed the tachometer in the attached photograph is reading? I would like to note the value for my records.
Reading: 2250 rpm
